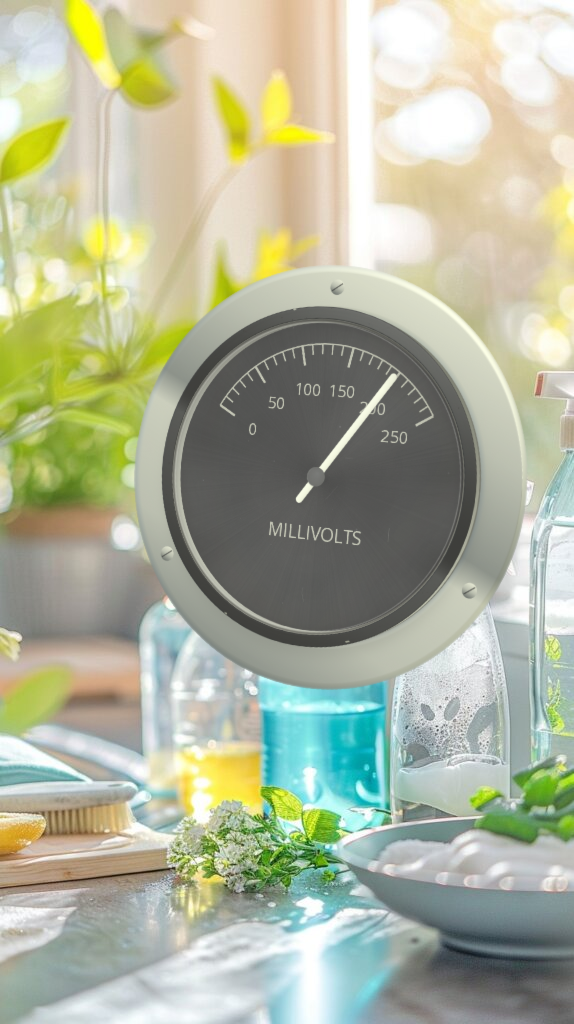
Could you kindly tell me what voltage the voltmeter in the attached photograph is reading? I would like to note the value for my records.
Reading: 200 mV
